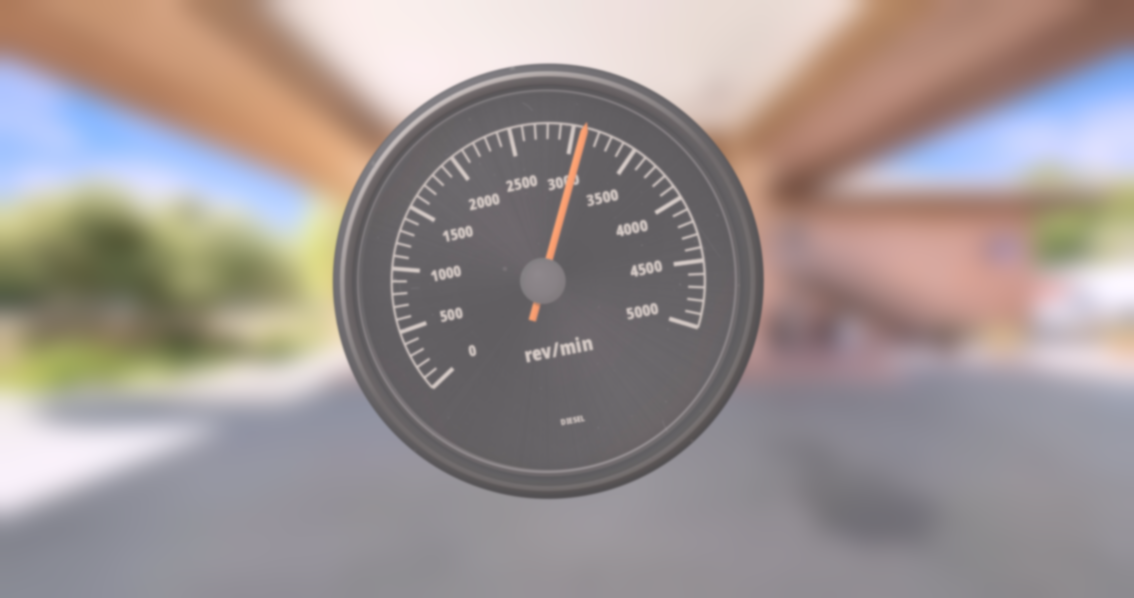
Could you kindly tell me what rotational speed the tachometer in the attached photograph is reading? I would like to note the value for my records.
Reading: 3100 rpm
